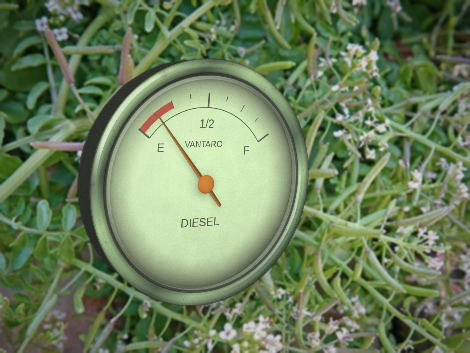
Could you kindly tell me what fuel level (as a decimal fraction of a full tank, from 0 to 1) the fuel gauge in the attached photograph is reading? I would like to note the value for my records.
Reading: 0.125
